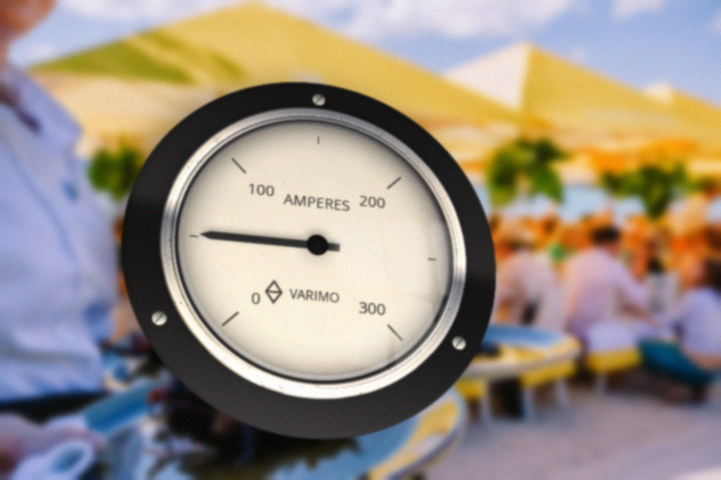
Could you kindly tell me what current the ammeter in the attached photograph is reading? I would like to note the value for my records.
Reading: 50 A
